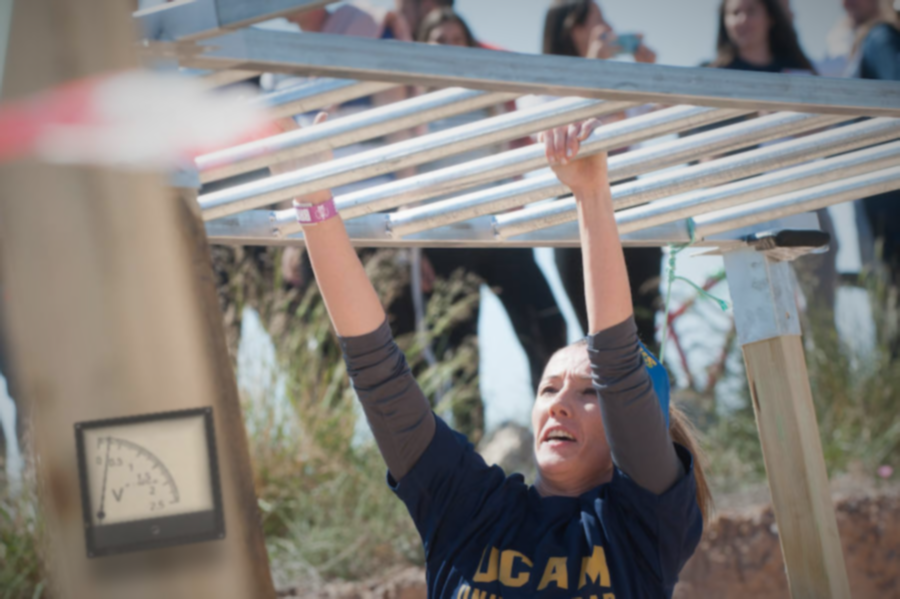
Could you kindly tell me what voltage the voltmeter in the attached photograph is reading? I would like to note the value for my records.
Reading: 0.25 V
